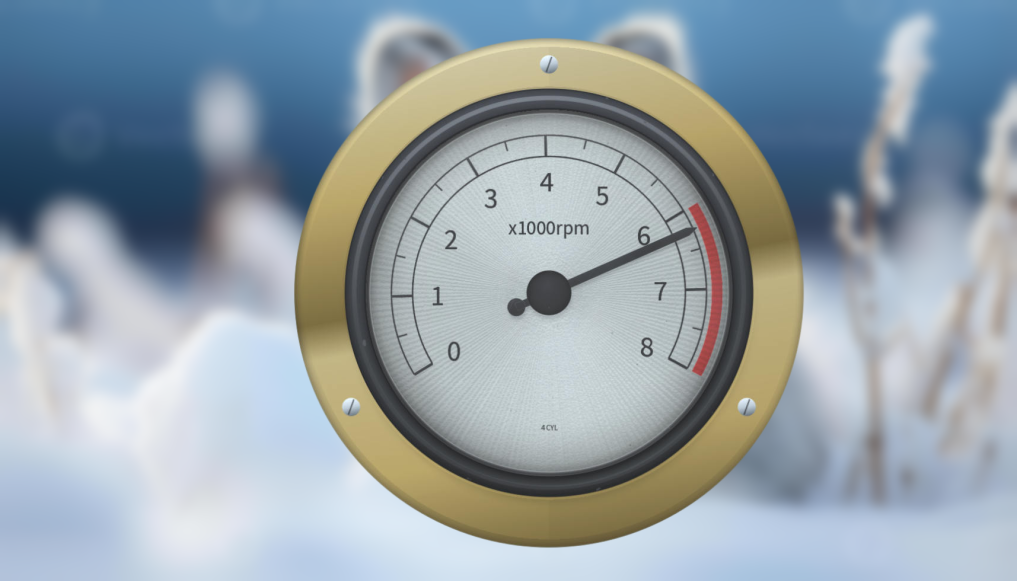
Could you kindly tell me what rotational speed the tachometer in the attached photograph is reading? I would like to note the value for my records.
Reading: 6250 rpm
